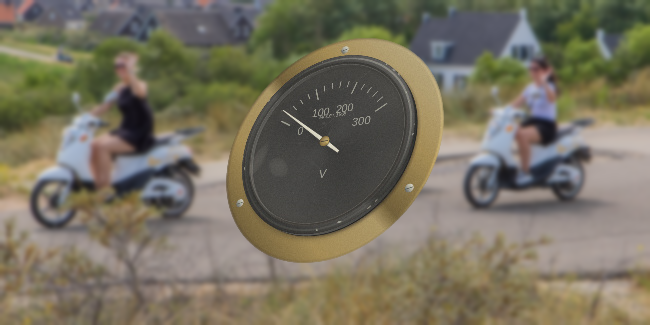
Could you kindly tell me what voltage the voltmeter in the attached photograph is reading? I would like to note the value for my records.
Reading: 20 V
